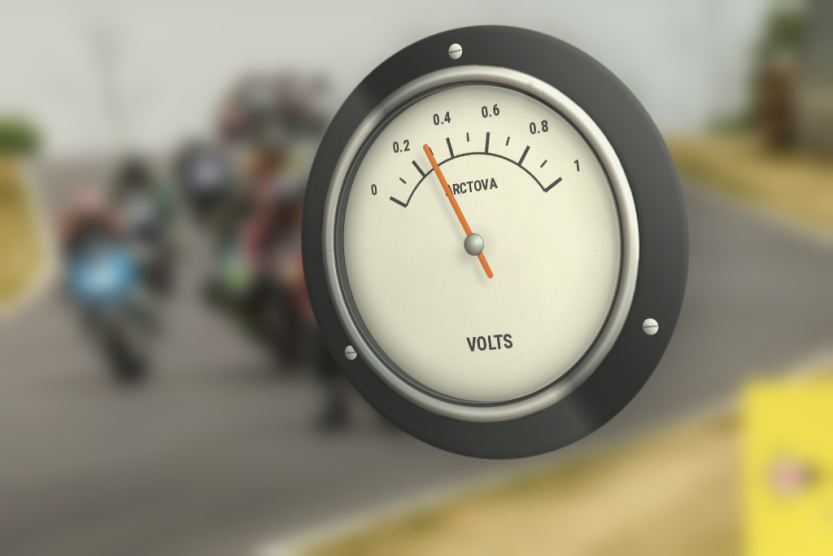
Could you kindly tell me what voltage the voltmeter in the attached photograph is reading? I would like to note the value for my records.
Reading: 0.3 V
